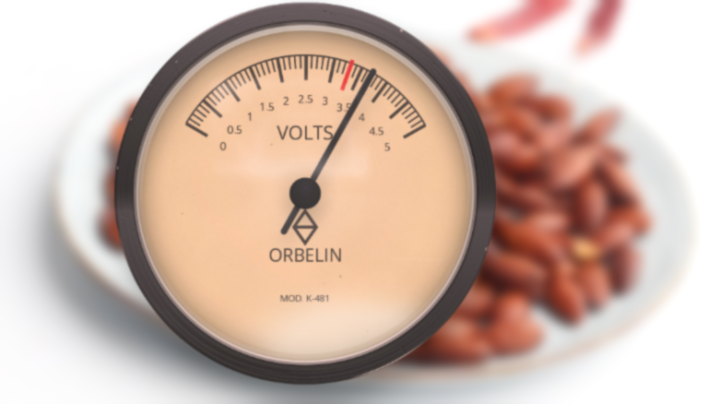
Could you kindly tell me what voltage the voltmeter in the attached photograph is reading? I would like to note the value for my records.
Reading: 3.7 V
